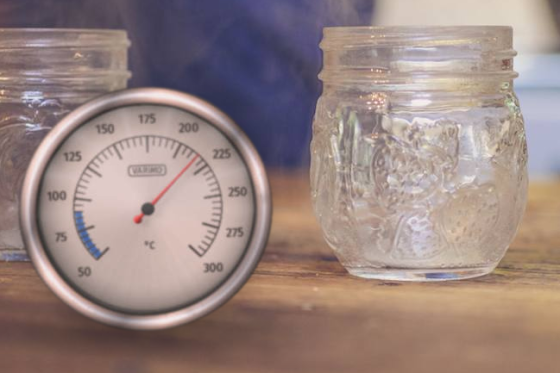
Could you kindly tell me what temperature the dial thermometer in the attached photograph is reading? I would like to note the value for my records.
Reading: 215 °C
